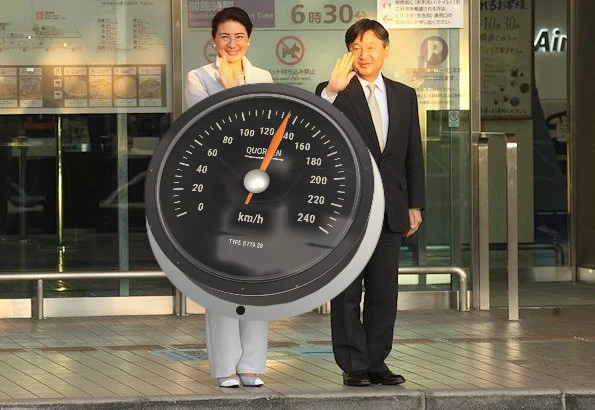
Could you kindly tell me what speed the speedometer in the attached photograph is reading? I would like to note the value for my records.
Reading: 135 km/h
